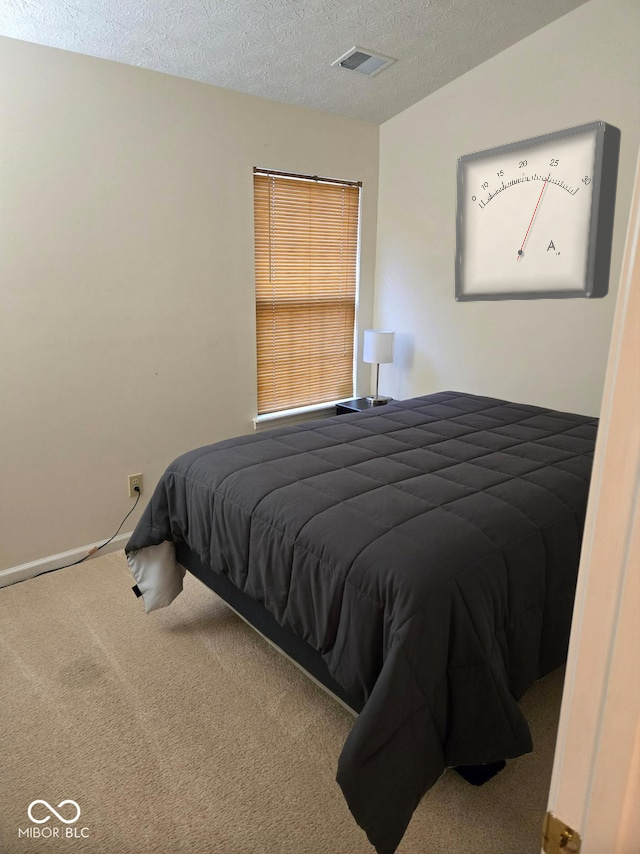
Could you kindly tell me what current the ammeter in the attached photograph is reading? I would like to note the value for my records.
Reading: 25 A
